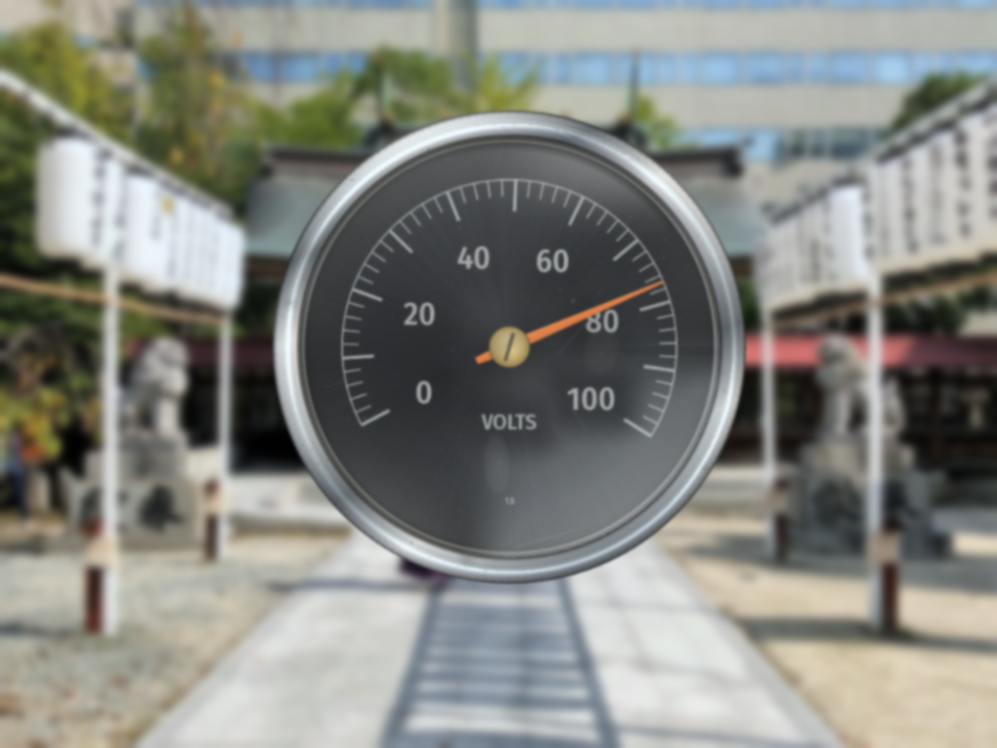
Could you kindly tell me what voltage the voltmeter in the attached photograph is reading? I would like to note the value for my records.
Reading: 77 V
